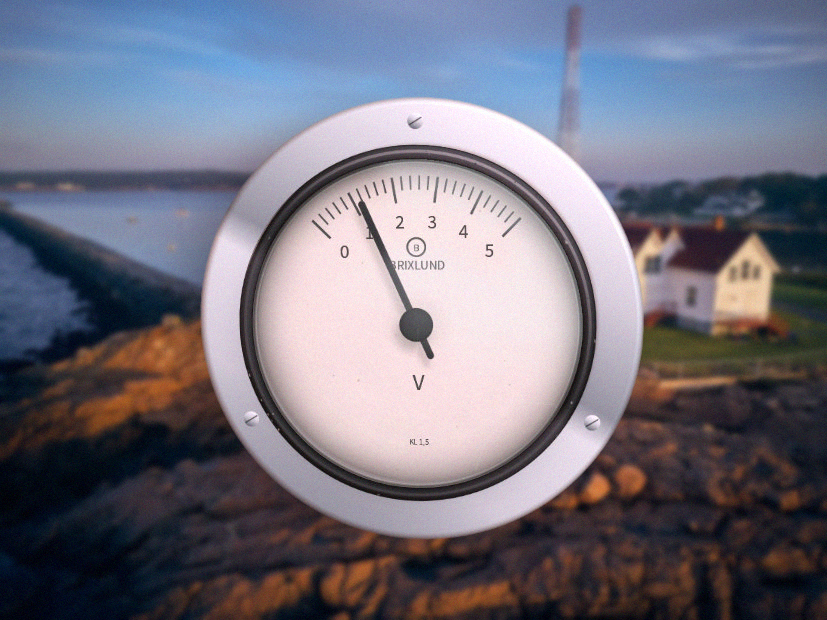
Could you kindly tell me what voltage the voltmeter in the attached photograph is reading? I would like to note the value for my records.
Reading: 1.2 V
